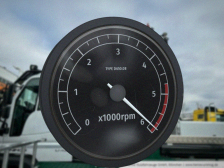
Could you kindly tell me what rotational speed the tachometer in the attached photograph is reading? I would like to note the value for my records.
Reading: 5875 rpm
